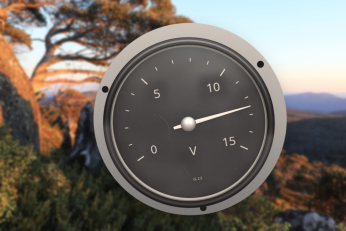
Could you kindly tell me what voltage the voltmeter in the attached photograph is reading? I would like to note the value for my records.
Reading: 12.5 V
